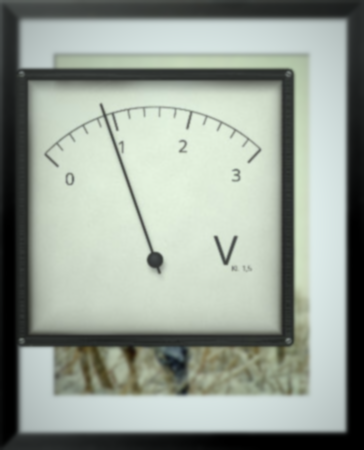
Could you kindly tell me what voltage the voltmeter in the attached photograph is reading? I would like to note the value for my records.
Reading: 0.9 V
